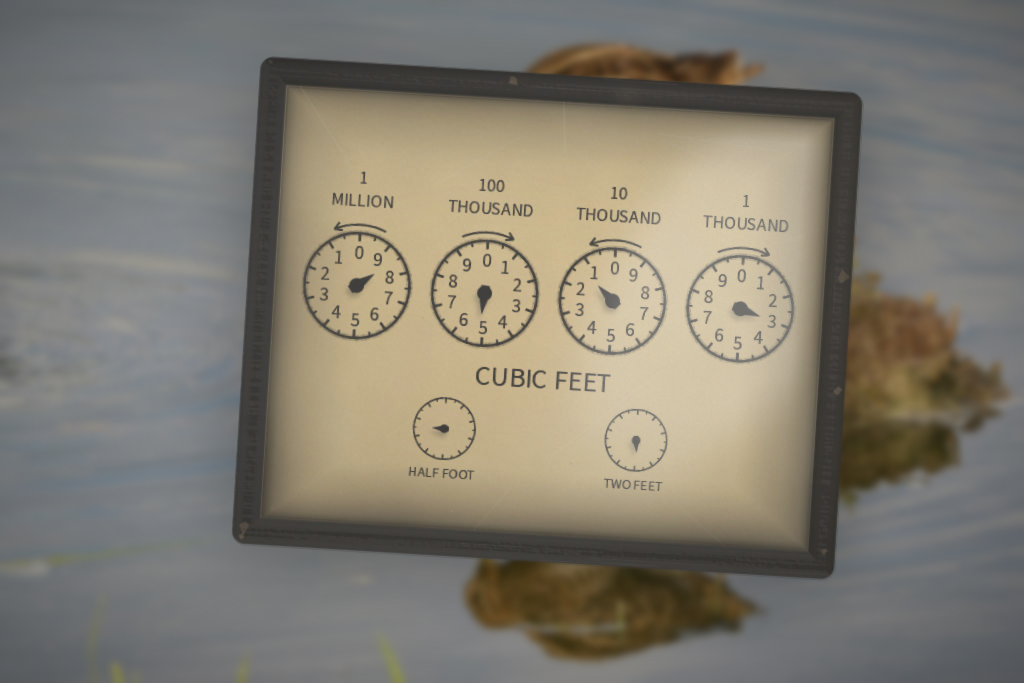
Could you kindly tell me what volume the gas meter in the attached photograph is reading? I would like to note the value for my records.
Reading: 851300 ft³
